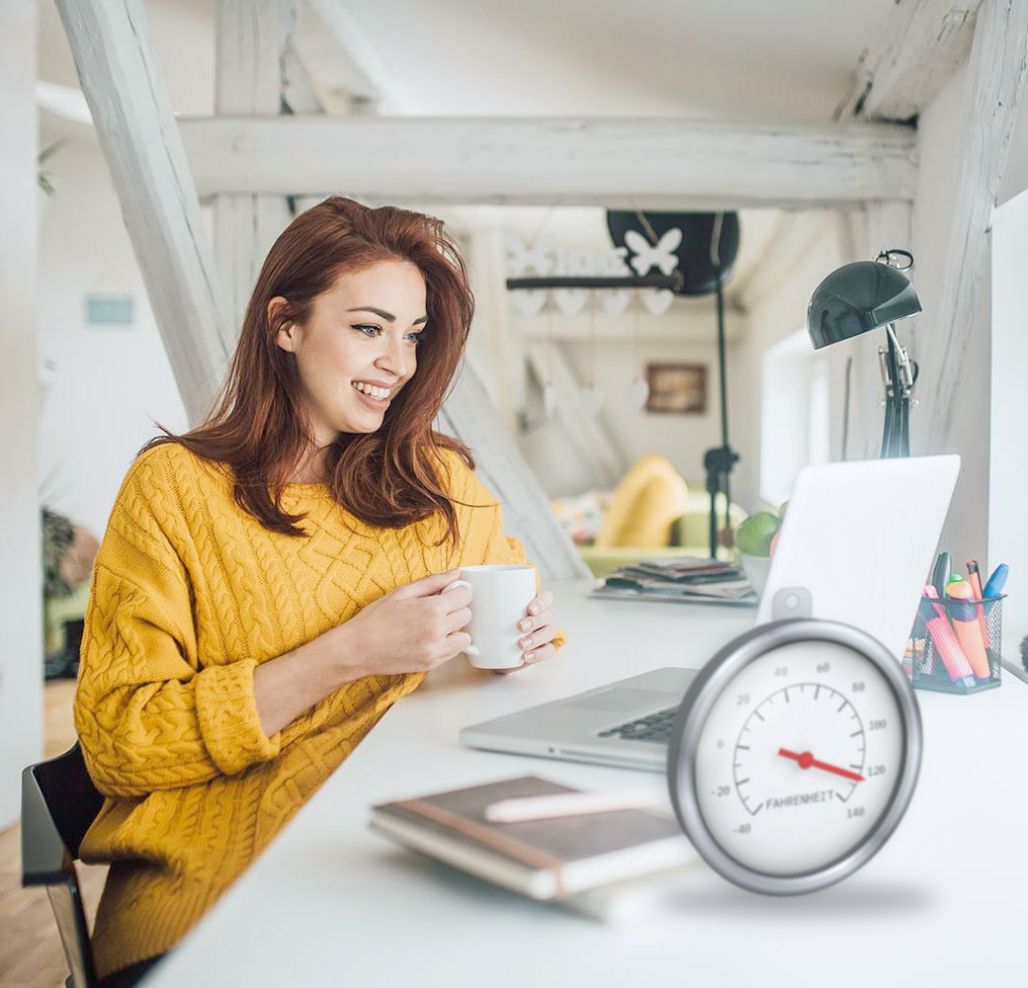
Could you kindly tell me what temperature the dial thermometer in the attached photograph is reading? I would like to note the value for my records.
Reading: 125 °F
